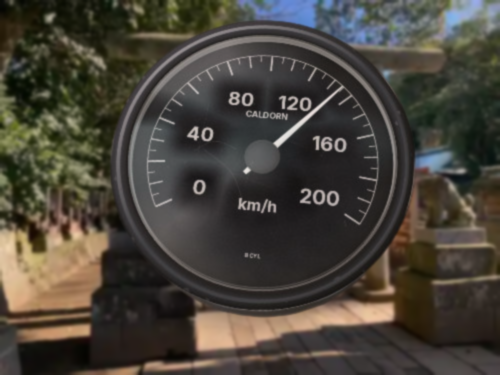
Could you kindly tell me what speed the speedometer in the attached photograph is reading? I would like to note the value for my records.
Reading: 135 km/h
